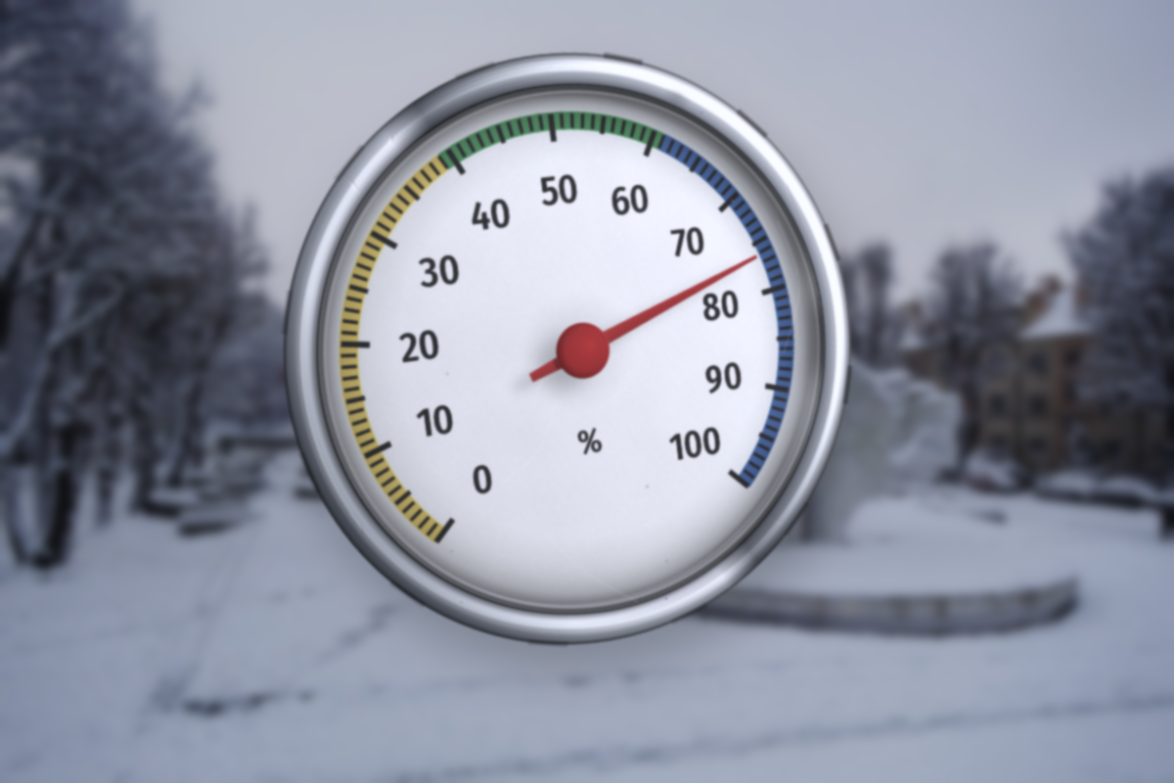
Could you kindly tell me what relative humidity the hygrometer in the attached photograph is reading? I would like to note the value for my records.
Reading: 76 %
